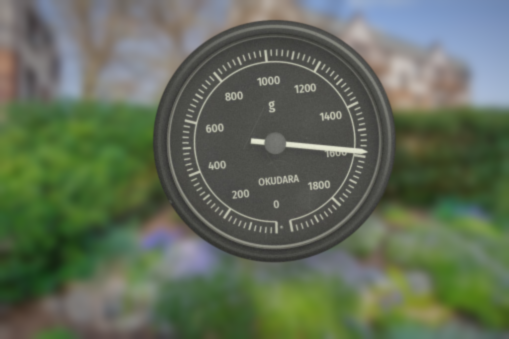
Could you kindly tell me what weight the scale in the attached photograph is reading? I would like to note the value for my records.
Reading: 1580 g
